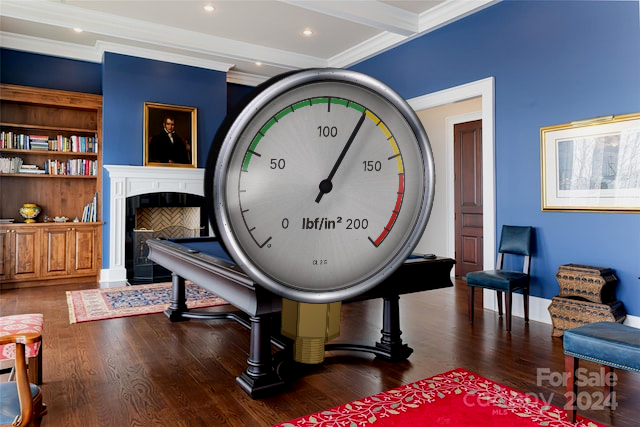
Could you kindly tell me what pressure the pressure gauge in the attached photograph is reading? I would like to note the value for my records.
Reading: 120 psi
